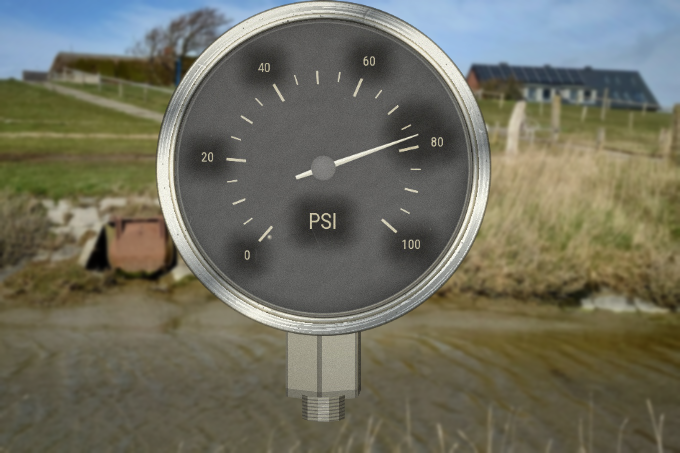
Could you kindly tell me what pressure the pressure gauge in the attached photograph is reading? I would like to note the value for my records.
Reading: 77.5 psi
